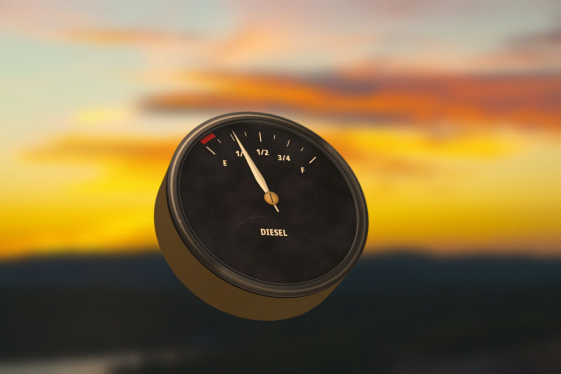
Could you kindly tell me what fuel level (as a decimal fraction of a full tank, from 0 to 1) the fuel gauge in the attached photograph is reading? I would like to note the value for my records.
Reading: 0.25
